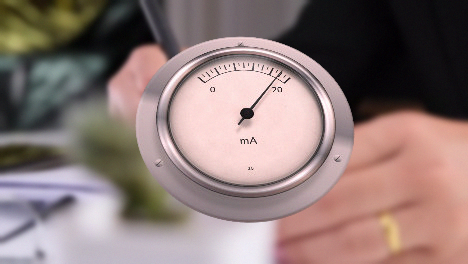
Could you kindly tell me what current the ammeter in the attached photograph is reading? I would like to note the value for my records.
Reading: 18 mA
